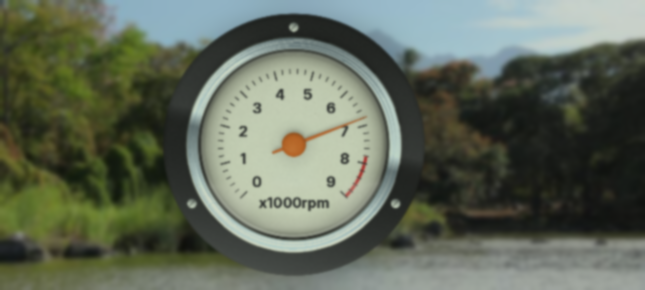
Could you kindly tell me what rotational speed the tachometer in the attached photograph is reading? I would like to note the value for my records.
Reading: 6800 rpm
